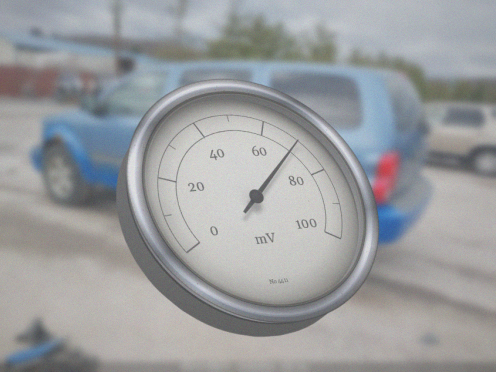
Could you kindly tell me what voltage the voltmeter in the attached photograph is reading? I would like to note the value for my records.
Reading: 70 mV
